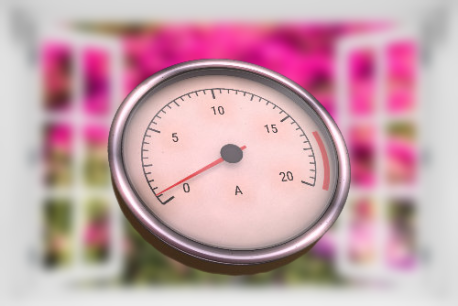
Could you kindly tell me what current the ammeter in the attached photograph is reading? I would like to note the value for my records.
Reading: 0.5 A
